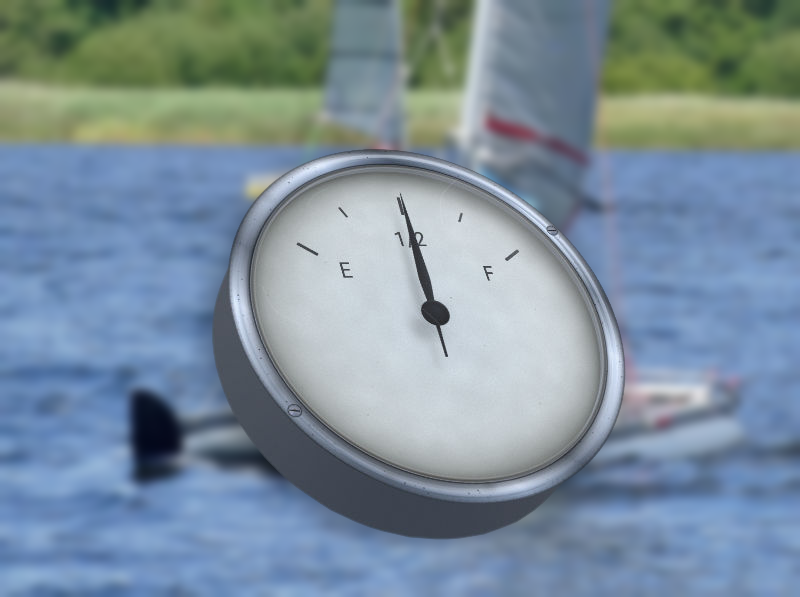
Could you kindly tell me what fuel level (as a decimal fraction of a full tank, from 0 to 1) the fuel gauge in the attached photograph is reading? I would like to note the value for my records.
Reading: 0.5
